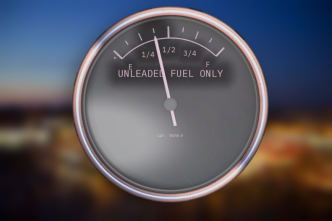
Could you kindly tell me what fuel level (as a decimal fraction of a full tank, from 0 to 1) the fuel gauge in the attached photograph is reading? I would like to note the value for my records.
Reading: 0.375
